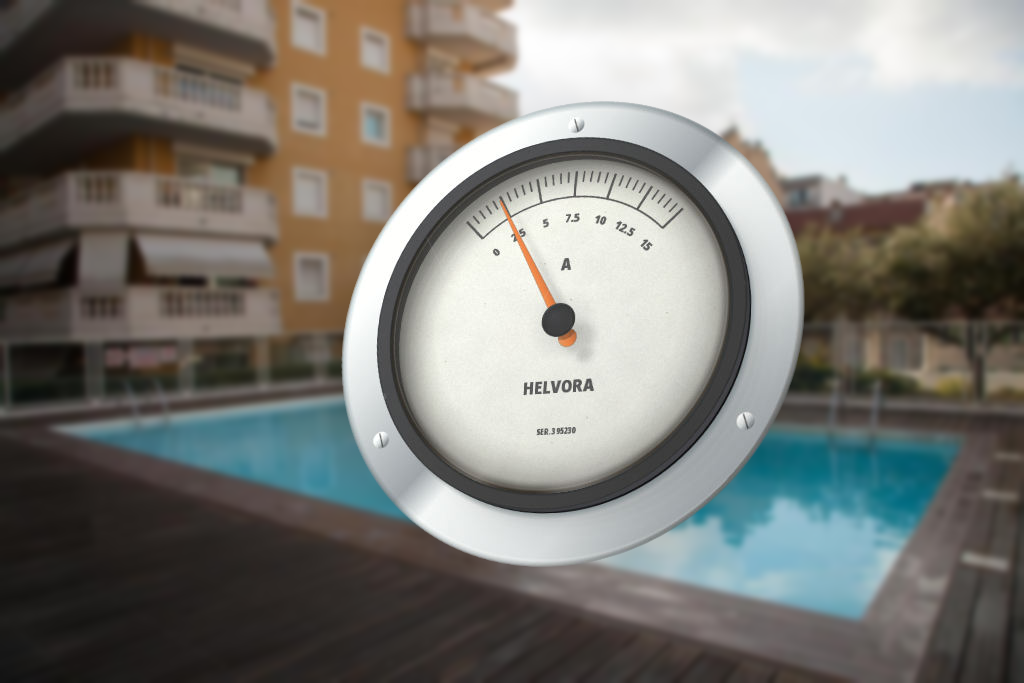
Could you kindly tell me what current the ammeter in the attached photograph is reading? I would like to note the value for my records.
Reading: 2.5 A
